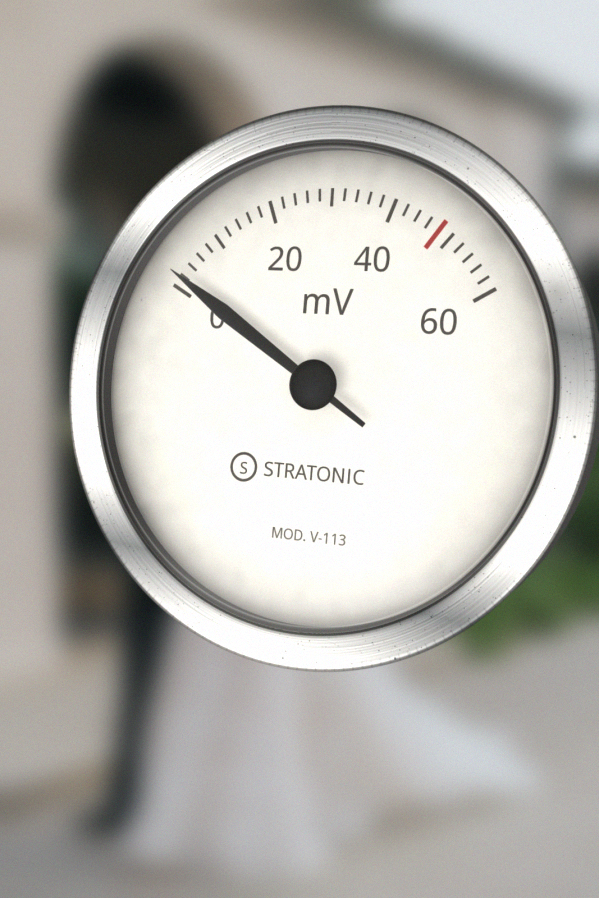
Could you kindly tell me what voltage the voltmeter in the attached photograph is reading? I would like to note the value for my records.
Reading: 2 mV
